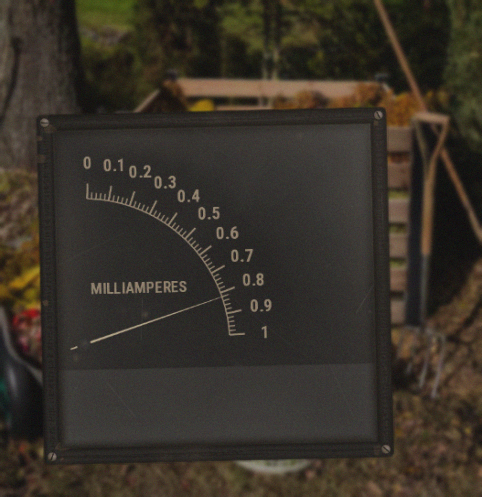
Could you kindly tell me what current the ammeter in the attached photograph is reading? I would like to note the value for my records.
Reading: 0.82 mA
